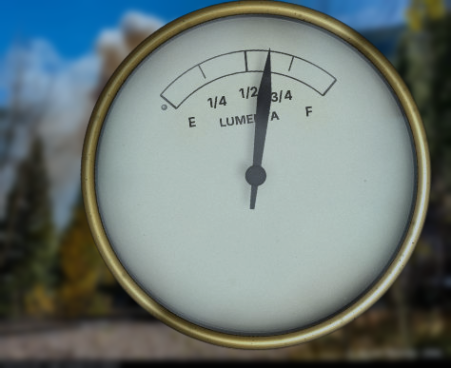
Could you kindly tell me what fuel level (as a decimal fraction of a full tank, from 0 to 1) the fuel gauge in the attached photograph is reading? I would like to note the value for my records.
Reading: 0.625
